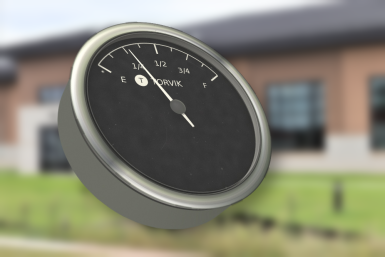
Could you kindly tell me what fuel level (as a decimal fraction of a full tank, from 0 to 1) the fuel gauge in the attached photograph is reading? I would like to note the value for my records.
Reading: 0.25
